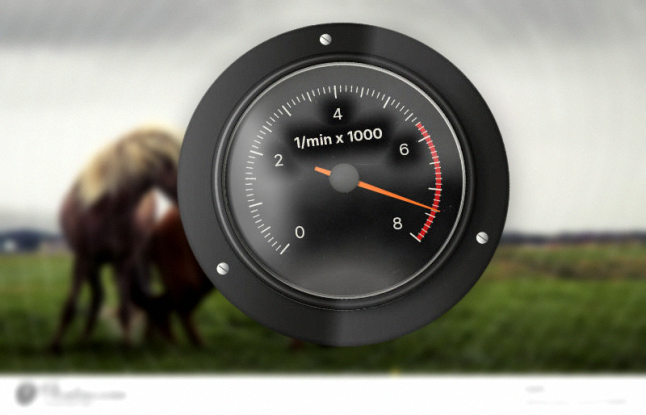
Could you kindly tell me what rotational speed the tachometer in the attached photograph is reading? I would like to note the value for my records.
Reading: 7400 rpm
